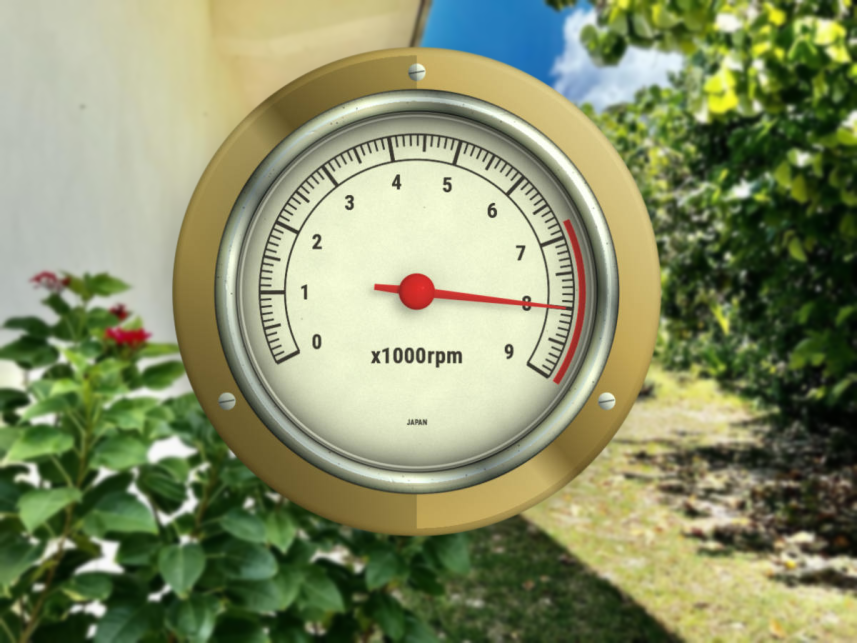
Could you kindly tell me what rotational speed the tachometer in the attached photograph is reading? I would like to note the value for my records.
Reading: 8000 rpm
